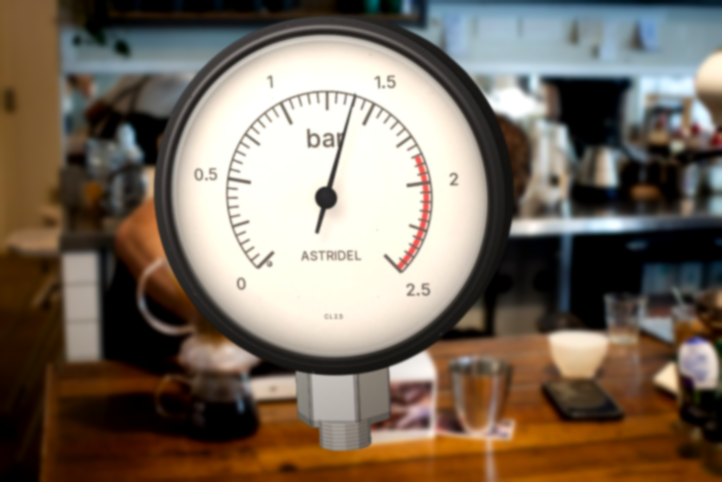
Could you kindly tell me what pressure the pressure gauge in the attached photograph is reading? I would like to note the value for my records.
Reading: 1.4 bar
